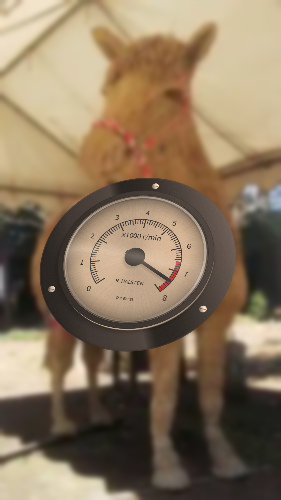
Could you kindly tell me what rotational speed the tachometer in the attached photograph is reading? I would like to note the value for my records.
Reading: 7500 rpm
